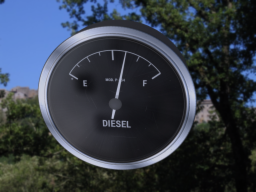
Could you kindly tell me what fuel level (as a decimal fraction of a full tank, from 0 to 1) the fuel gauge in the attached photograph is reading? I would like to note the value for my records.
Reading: 0.625
